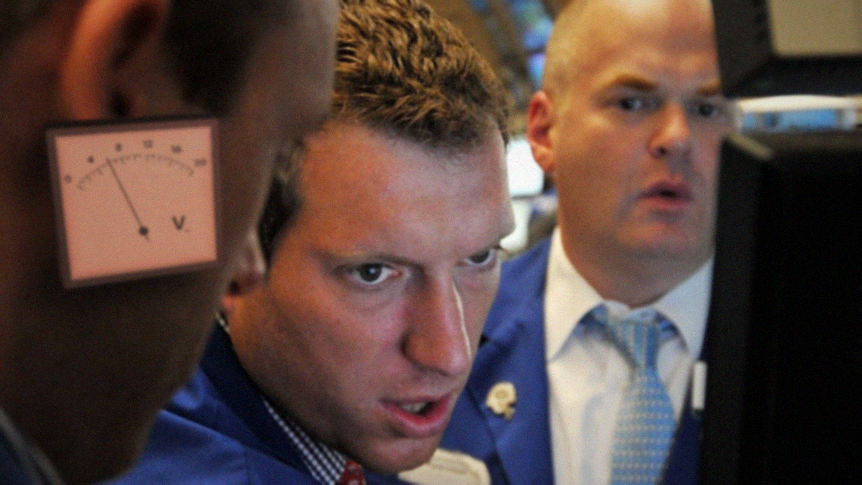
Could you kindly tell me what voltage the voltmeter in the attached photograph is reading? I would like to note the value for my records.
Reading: 6 V
